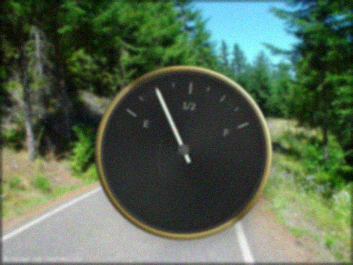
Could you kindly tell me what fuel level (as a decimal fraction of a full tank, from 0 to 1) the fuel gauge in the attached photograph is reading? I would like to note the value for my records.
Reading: 0.25
